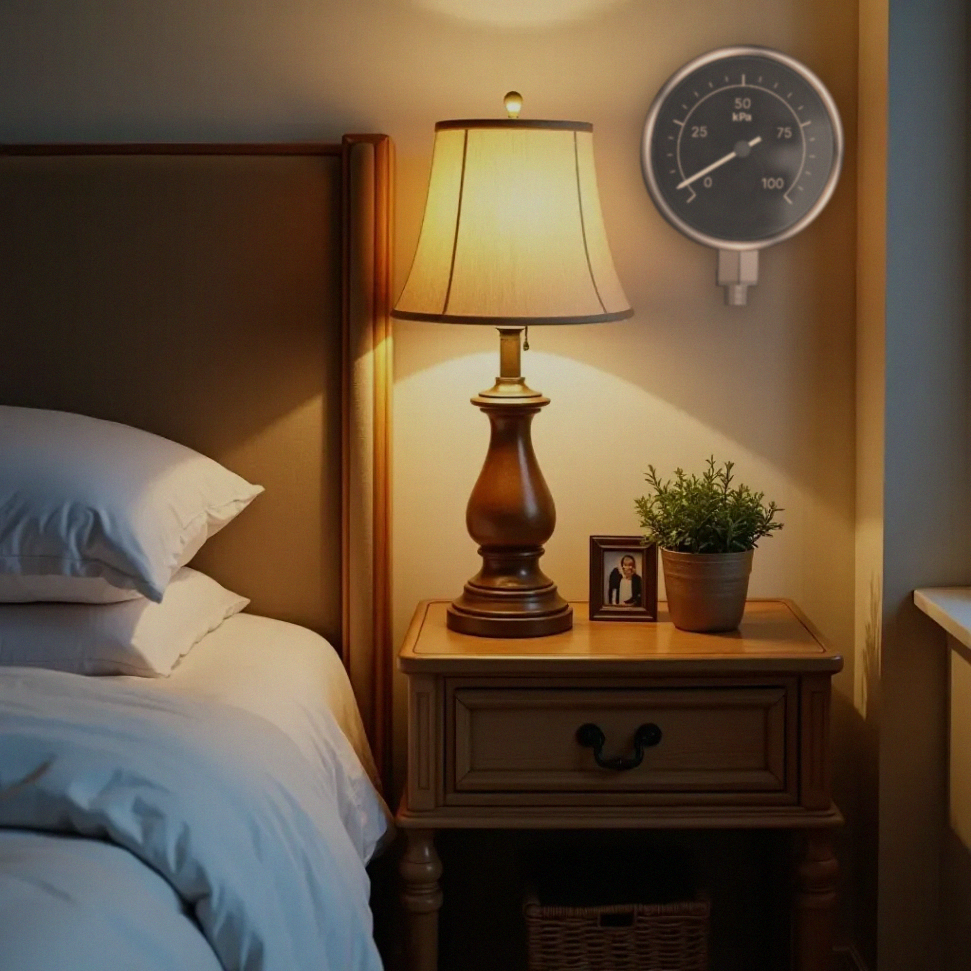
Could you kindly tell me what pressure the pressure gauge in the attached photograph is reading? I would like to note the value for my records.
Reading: 5 kPa
